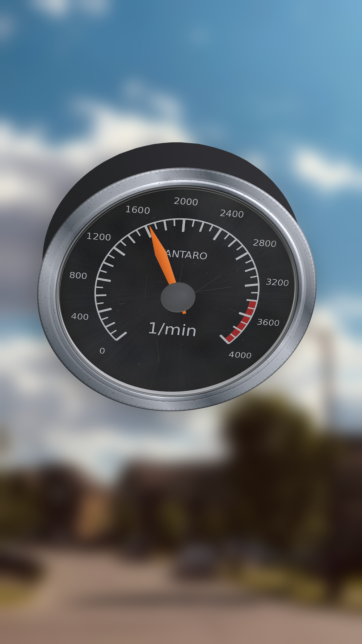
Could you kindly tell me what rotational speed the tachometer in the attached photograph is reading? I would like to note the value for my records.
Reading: 1650 rpm
